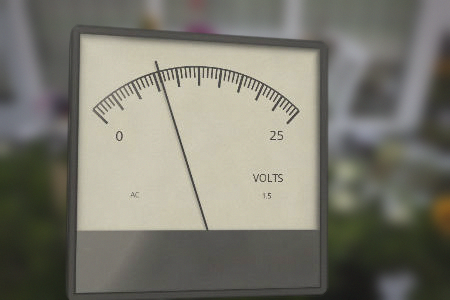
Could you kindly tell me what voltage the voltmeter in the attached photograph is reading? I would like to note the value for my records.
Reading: 8 V
